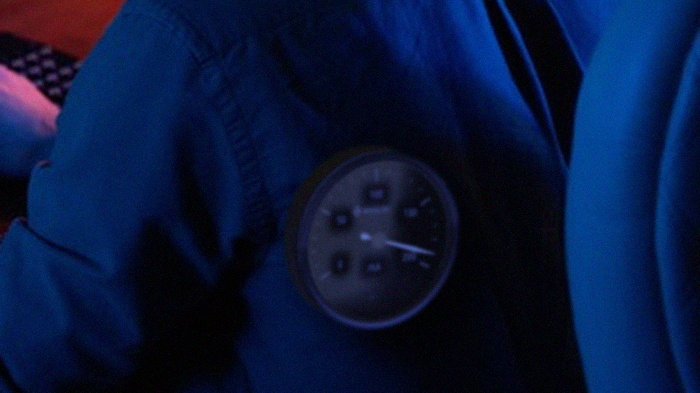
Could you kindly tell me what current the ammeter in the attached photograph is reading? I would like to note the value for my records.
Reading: 190 mA
